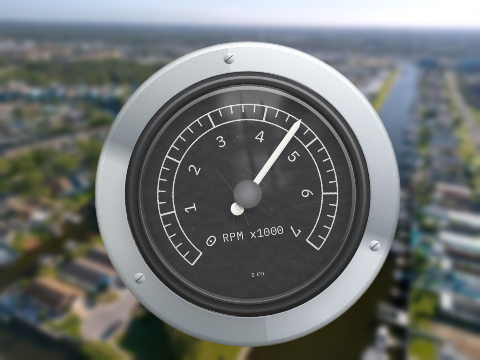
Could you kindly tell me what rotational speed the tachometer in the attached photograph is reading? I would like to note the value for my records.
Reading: 4600 rpm
